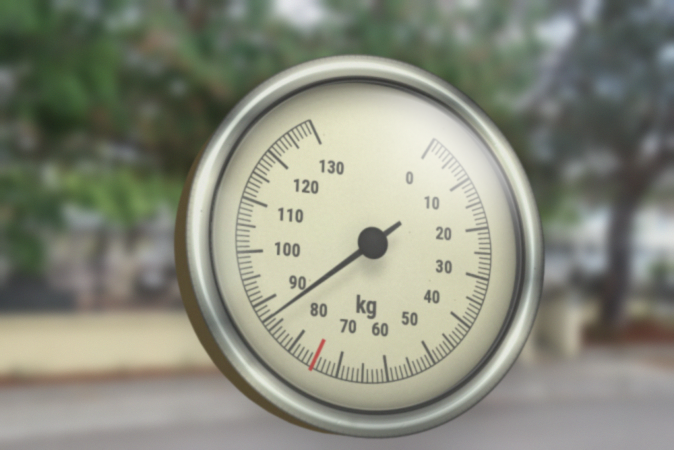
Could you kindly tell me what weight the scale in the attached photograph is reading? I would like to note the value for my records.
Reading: 87 kg
